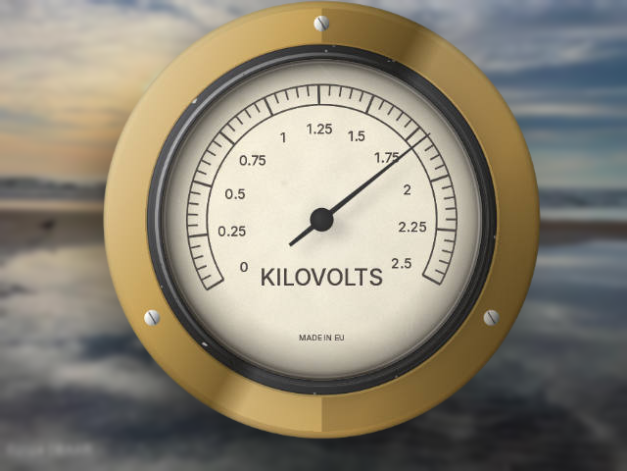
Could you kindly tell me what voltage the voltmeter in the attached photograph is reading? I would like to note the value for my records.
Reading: 1.8 kV
